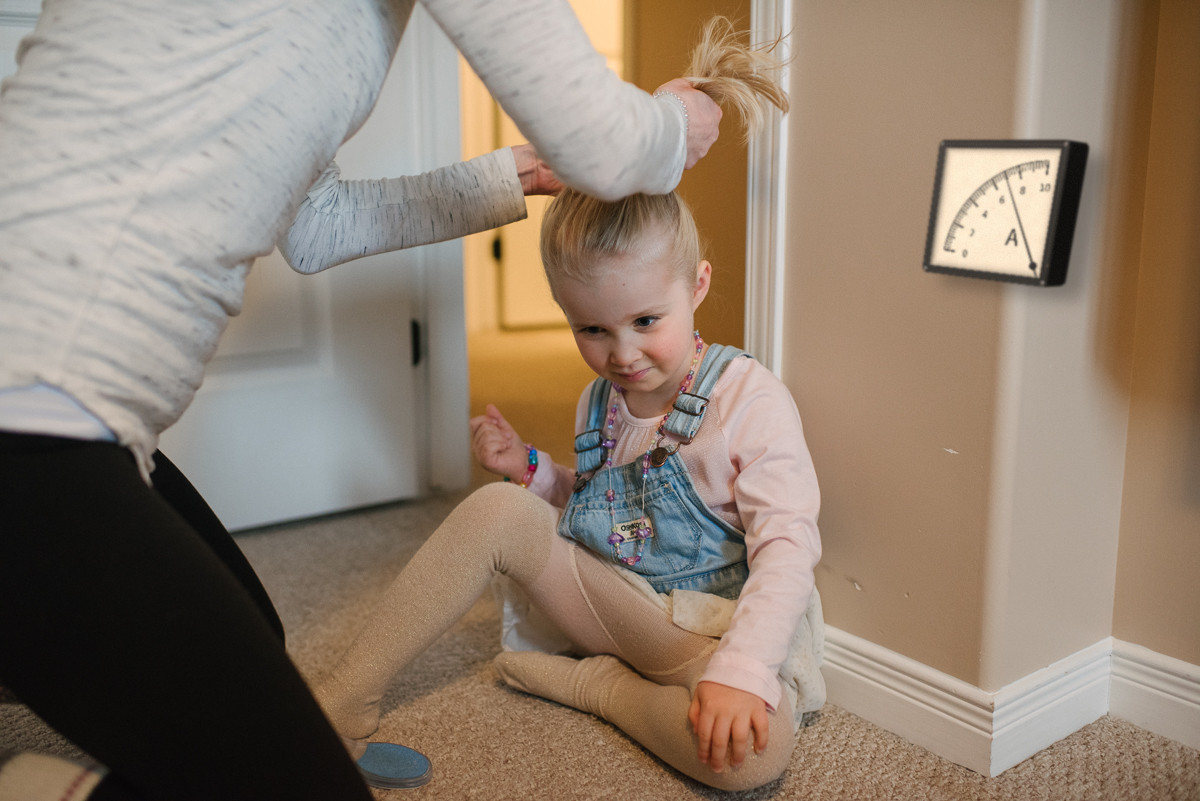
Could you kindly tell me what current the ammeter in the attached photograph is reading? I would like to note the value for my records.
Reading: 7 A
